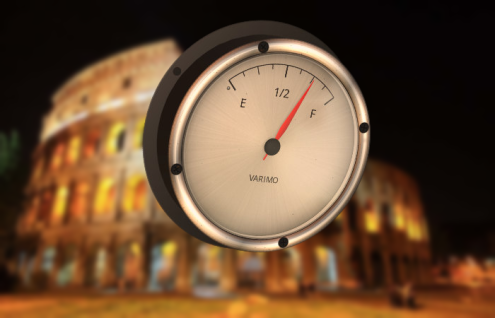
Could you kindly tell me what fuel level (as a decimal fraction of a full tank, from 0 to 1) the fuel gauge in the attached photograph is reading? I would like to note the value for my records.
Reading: 0.75
